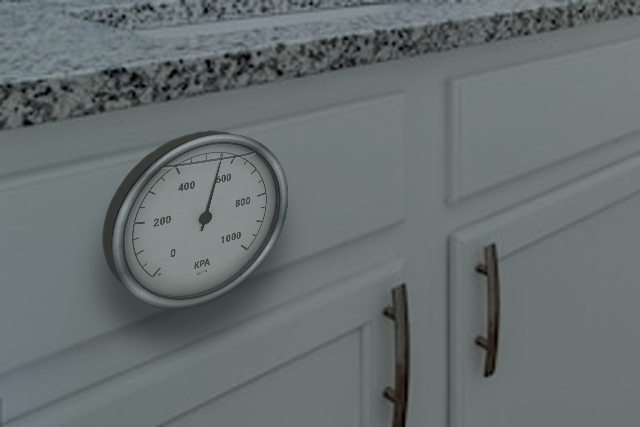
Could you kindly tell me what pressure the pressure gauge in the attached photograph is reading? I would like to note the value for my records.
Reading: 550 kPa
